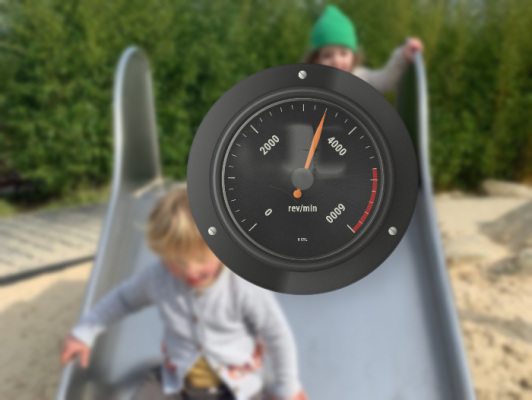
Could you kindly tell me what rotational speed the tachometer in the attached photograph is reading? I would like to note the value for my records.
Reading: 3400 rpm
